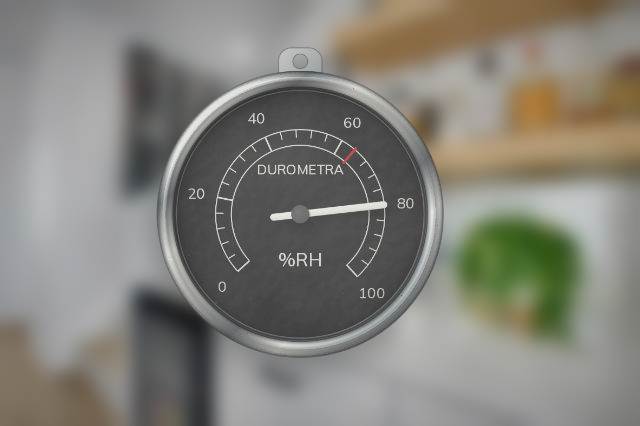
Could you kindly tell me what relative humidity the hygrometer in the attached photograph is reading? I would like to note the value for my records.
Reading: 80 %
